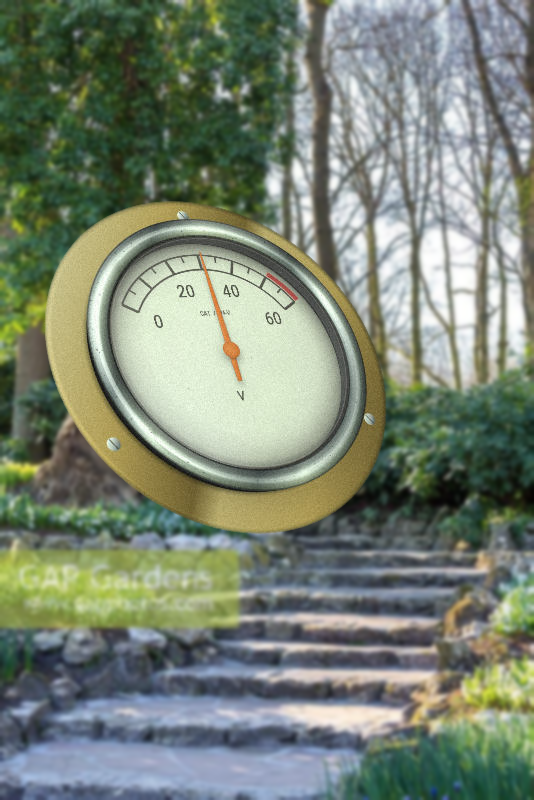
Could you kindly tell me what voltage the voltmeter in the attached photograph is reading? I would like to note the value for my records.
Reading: 30 V
